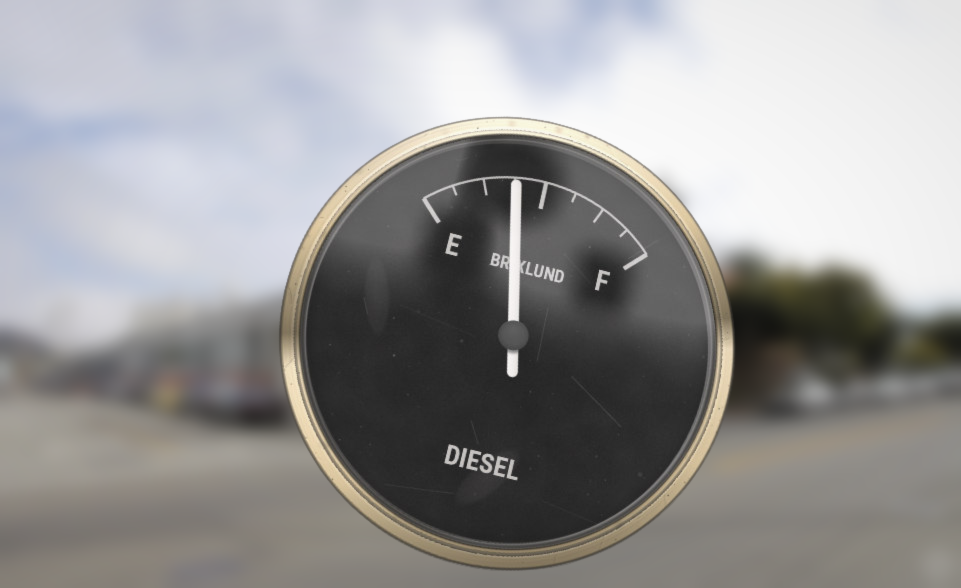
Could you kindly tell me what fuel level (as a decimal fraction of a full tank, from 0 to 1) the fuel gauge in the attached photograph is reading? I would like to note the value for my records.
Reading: 0.375
